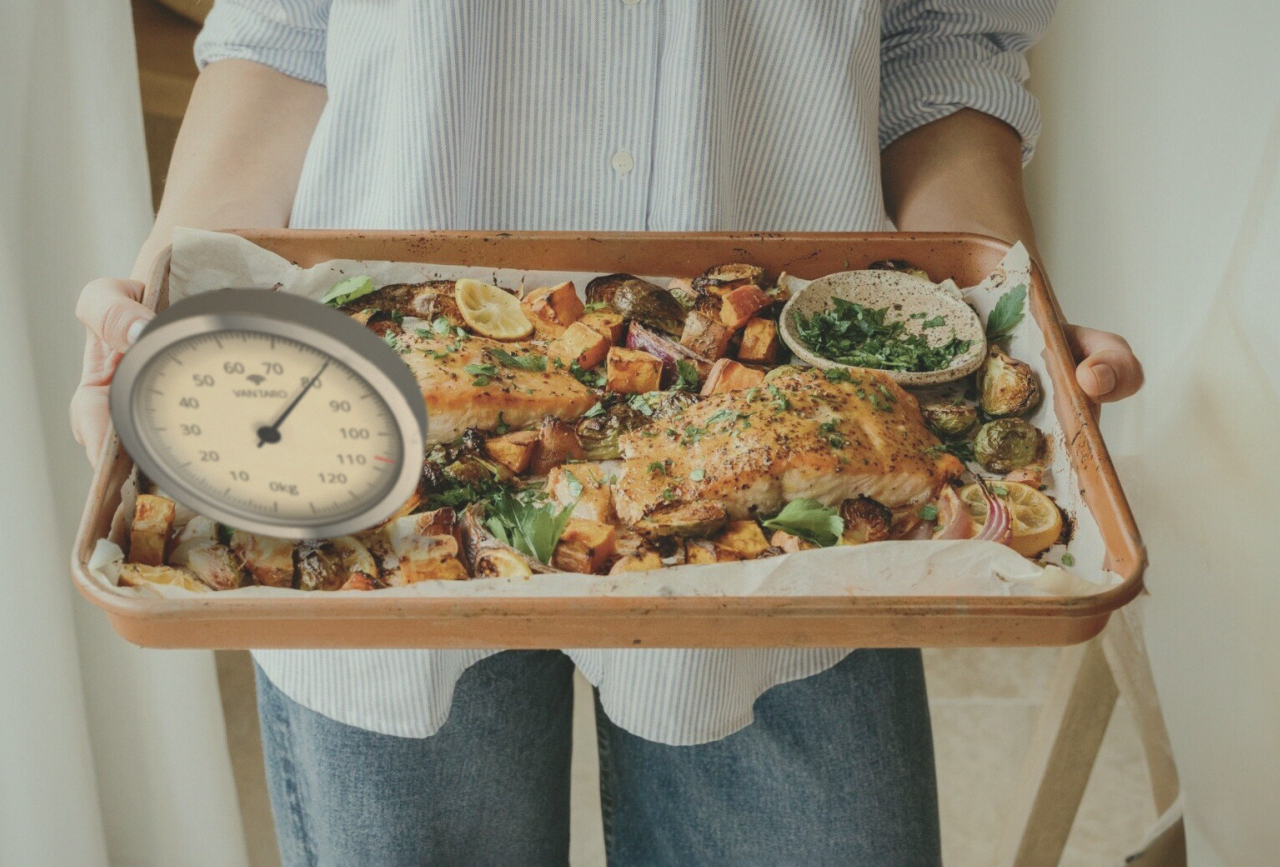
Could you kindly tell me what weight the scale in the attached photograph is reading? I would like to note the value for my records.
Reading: 80 kg
